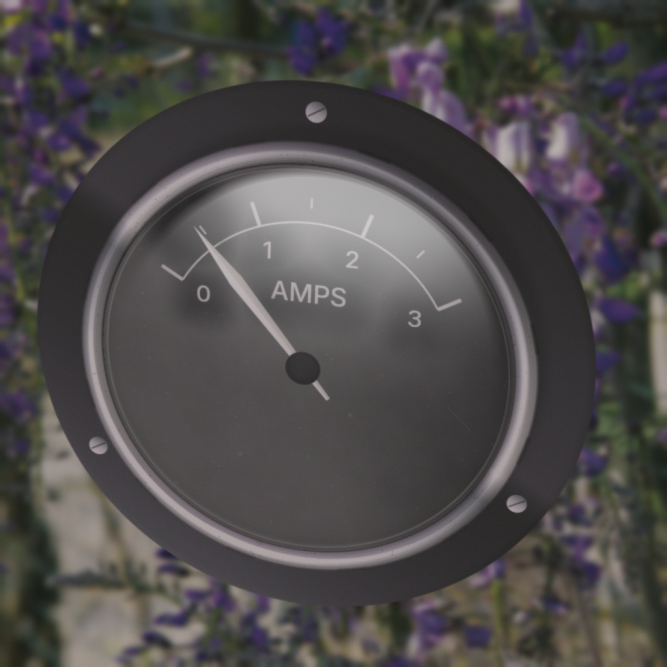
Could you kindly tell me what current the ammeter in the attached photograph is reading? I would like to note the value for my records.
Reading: 0.5 A
